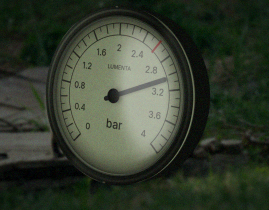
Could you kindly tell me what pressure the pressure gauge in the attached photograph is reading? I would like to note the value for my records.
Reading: 3.05 bar
